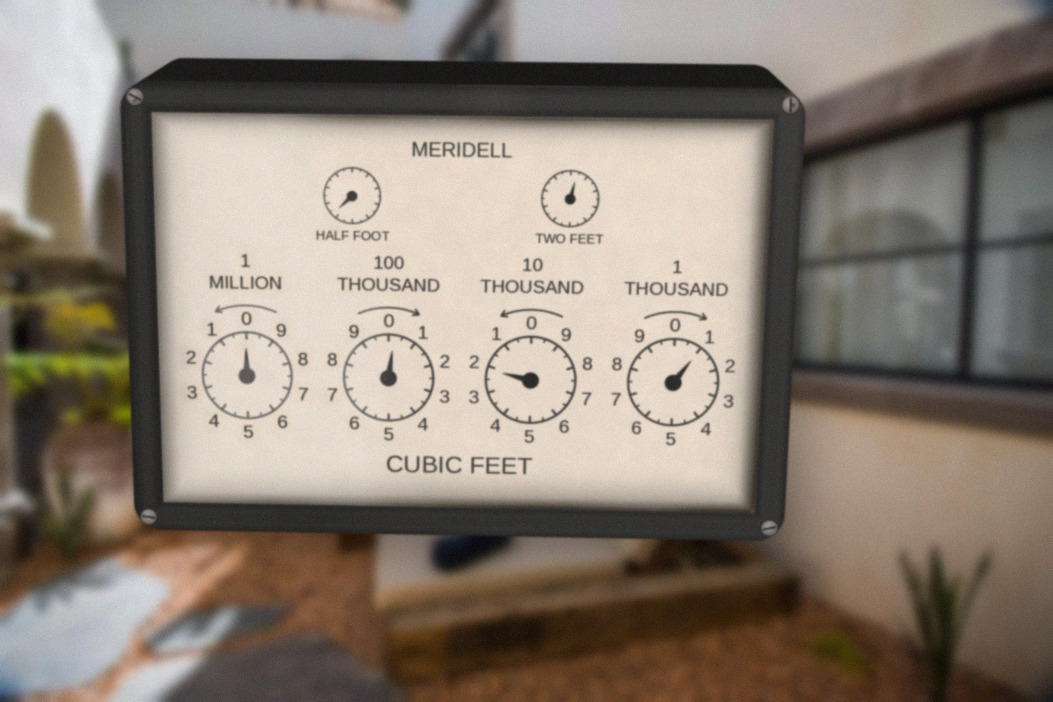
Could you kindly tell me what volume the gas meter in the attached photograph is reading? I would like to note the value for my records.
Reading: 2100 ft³
